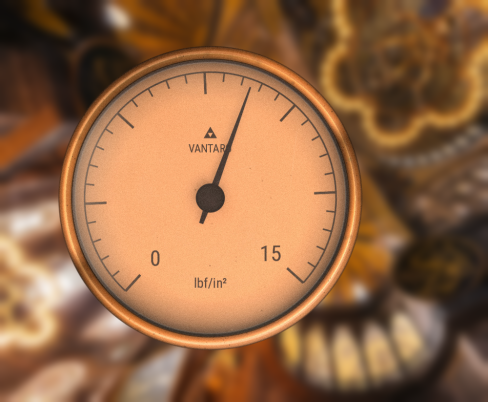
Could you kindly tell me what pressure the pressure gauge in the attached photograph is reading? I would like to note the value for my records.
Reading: 8.75 psi
